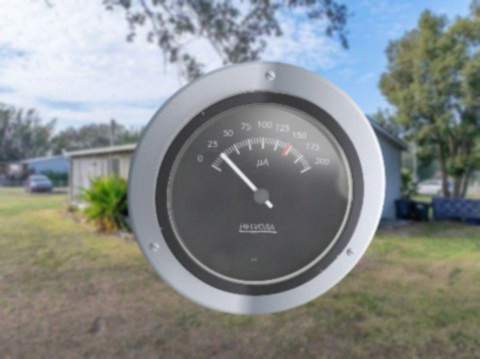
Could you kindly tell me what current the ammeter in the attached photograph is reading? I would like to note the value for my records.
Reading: 25 µA
